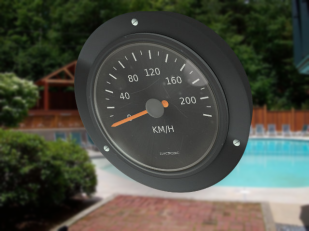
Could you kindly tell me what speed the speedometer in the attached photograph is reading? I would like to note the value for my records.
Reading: 0 km/h
